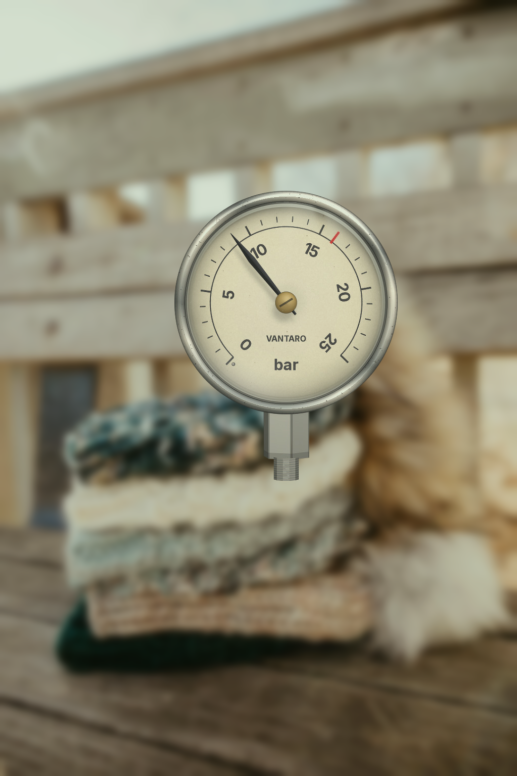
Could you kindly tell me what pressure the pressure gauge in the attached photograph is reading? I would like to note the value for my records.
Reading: 9 bar
